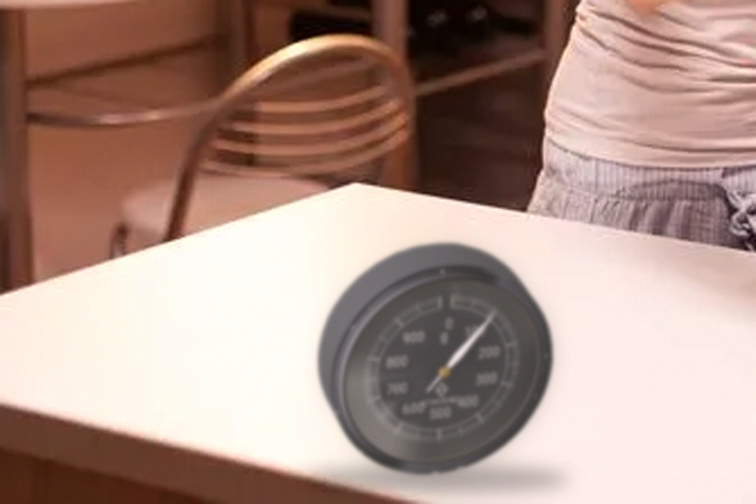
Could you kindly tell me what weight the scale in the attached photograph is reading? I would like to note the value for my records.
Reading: 100 g
